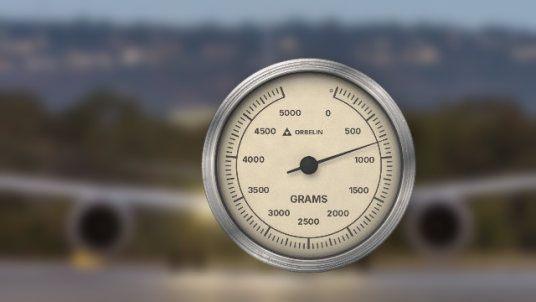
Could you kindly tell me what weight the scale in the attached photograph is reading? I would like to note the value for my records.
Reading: 800 g
